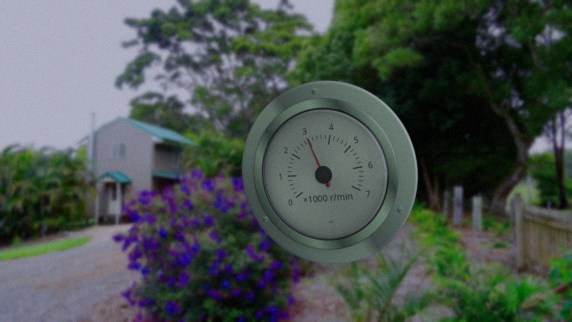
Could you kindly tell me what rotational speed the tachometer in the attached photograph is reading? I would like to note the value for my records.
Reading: 3000 rpm
